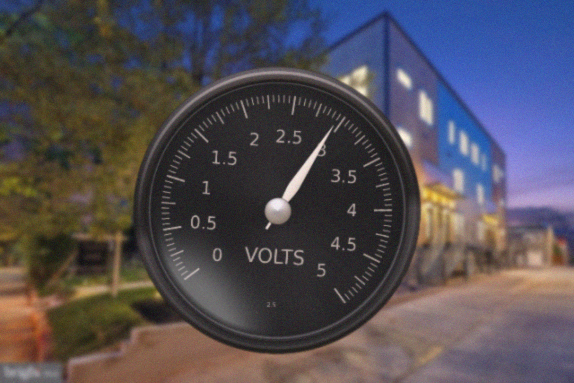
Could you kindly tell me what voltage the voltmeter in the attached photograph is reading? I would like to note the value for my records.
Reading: 2.95 V
